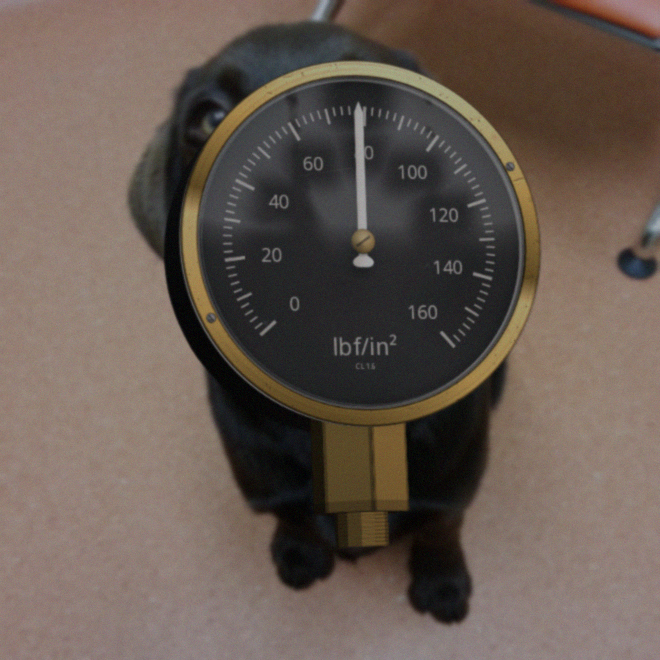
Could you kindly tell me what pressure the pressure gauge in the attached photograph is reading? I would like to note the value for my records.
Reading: 78 psi
